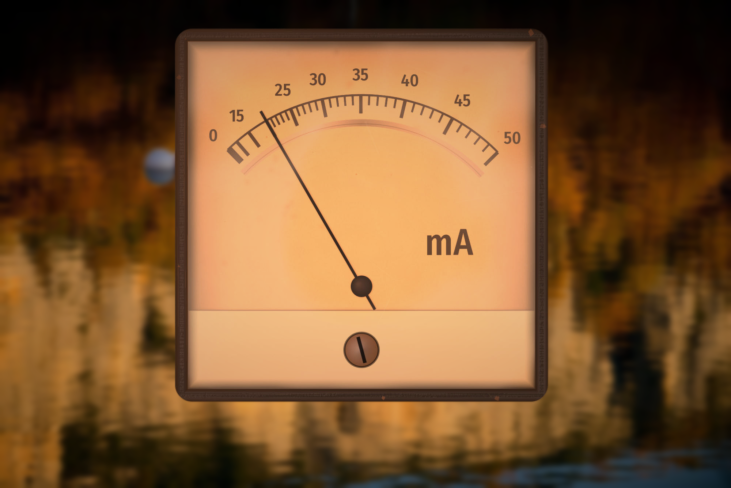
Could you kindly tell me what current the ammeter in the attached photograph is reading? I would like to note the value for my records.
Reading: 20 mA
